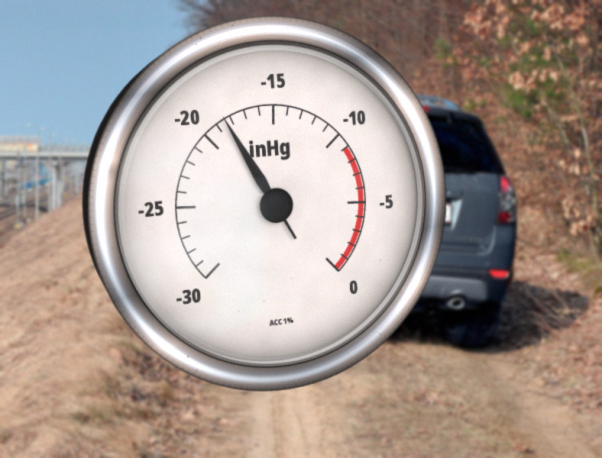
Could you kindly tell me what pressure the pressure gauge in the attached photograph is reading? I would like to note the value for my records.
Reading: -18.5 inHg
